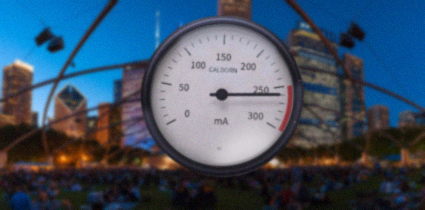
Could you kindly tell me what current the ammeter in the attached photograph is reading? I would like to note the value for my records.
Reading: 260 mA
